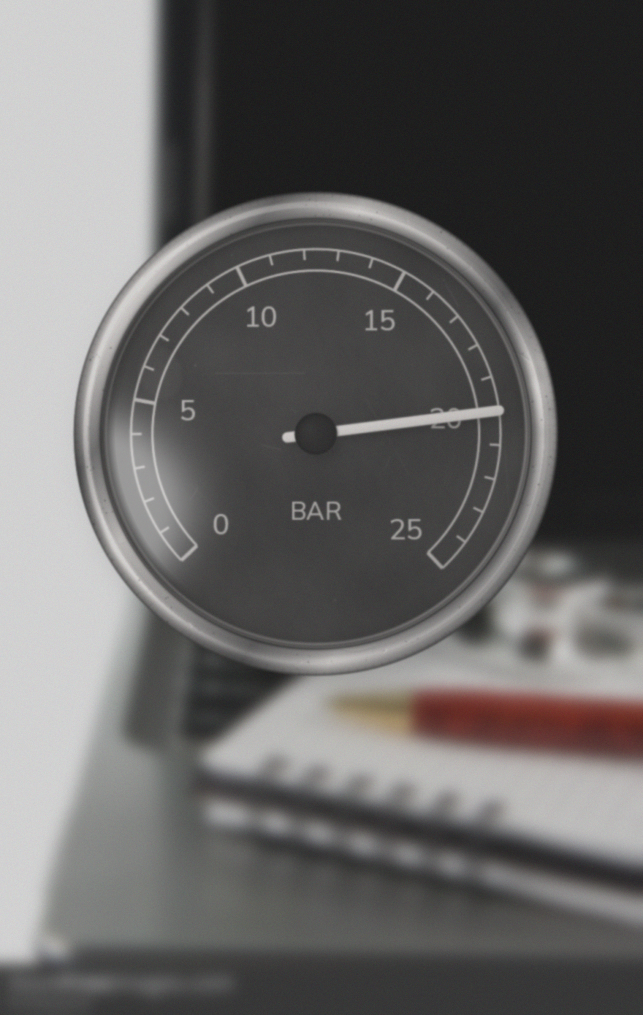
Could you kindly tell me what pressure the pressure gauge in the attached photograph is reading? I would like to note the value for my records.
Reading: 20 bar
